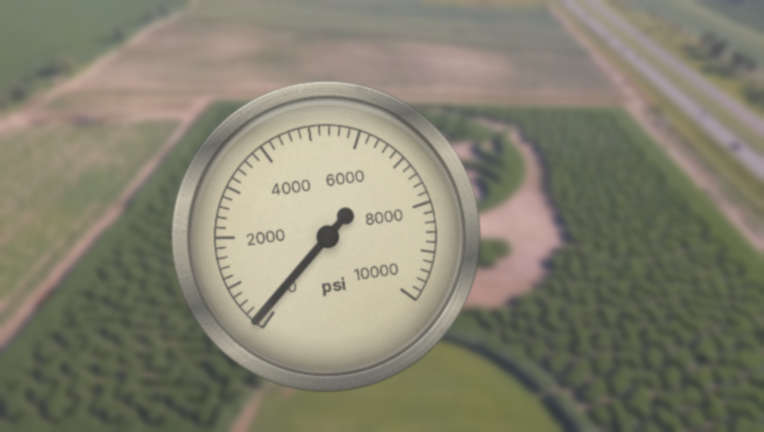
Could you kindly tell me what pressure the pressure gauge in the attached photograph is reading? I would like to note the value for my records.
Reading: 200 psi
